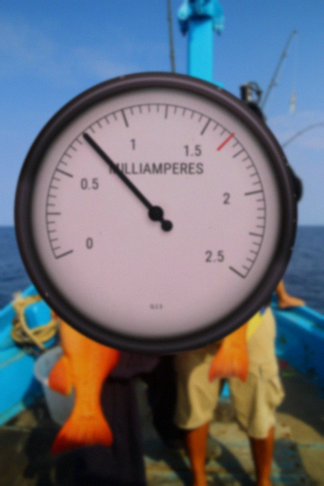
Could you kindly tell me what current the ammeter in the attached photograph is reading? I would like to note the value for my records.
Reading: 0.75 mA
